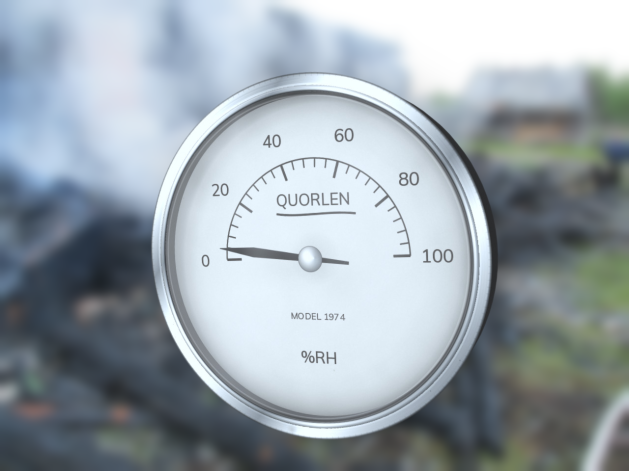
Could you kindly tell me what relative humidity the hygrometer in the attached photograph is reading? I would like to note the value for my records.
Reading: 4 %
